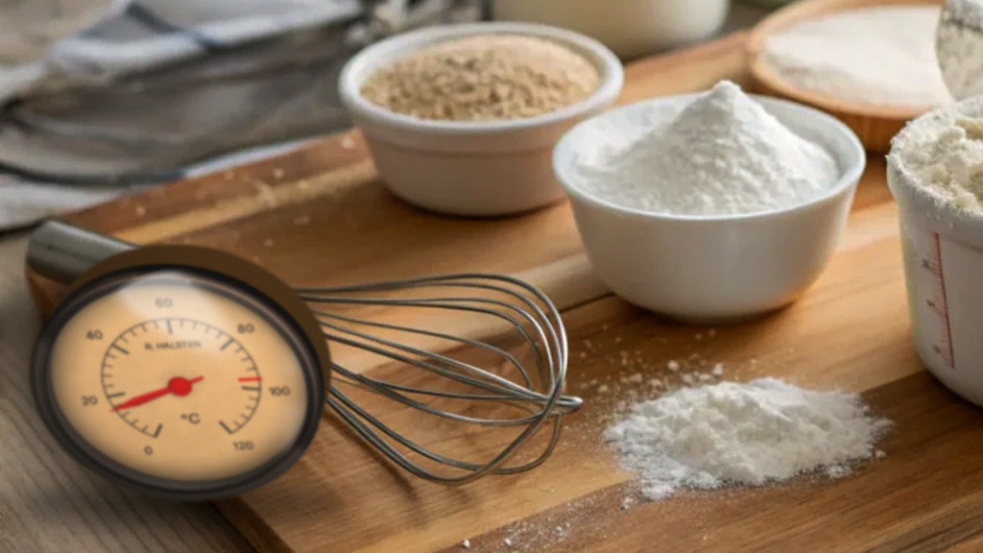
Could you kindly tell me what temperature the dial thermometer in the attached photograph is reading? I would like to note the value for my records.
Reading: 16 °C
